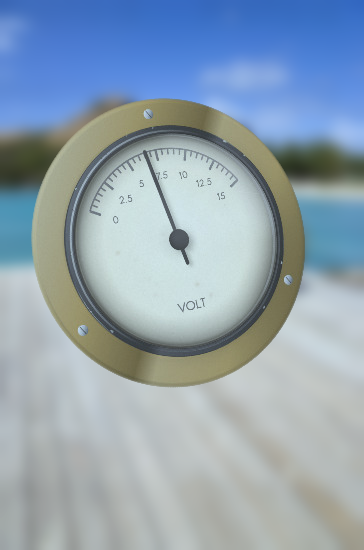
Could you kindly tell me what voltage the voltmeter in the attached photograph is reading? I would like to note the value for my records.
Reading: 6.5 V
